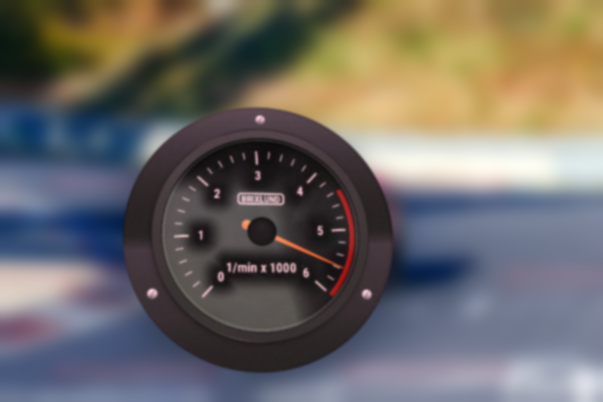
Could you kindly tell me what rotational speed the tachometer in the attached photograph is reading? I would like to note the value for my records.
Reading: 5600 rpm
